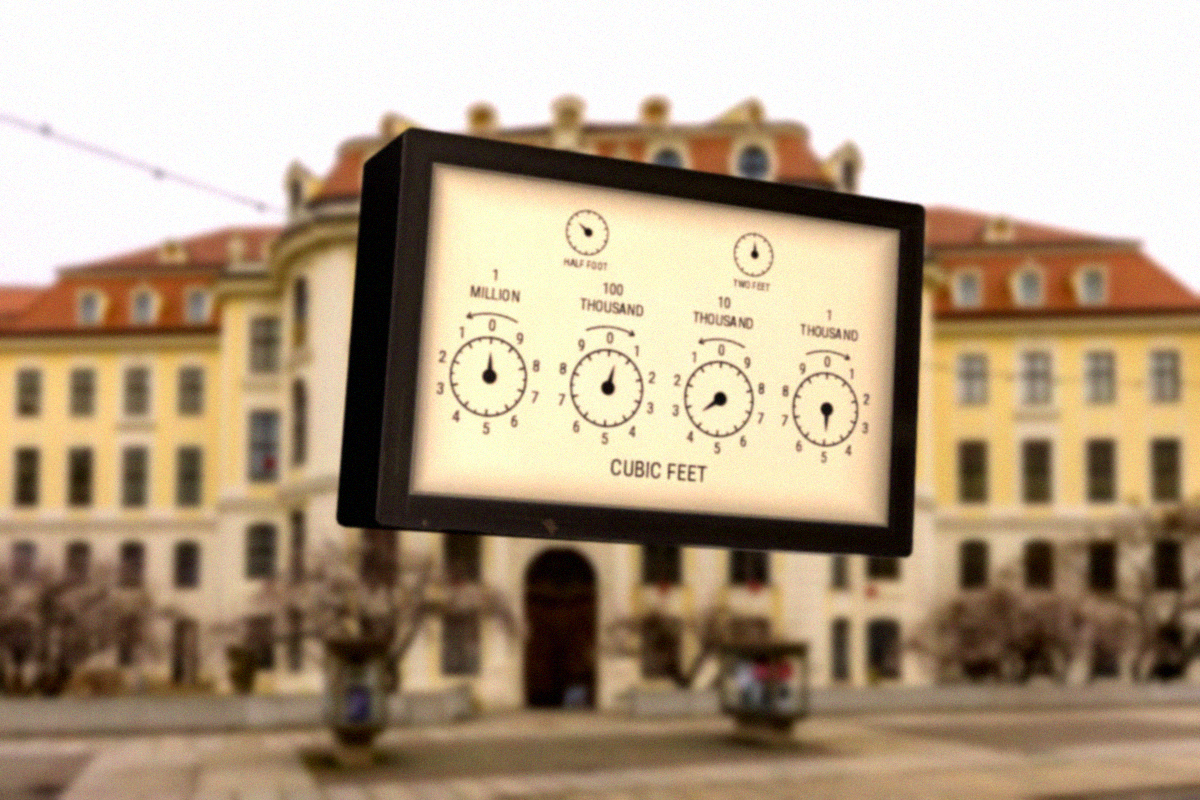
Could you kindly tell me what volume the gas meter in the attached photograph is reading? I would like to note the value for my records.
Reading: 3500 ft³
